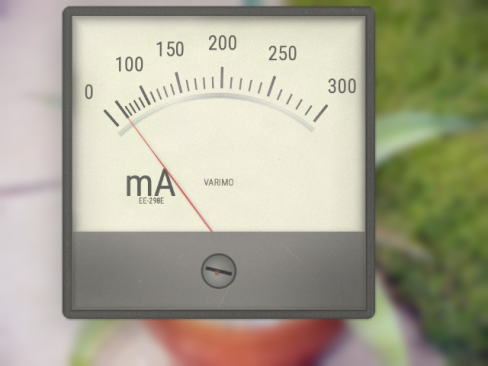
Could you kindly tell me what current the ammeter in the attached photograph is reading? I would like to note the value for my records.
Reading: 50 mA
